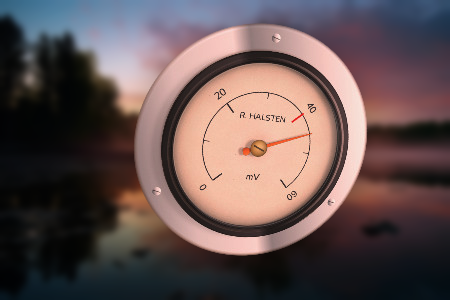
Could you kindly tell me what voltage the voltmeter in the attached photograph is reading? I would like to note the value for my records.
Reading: 45 mV
